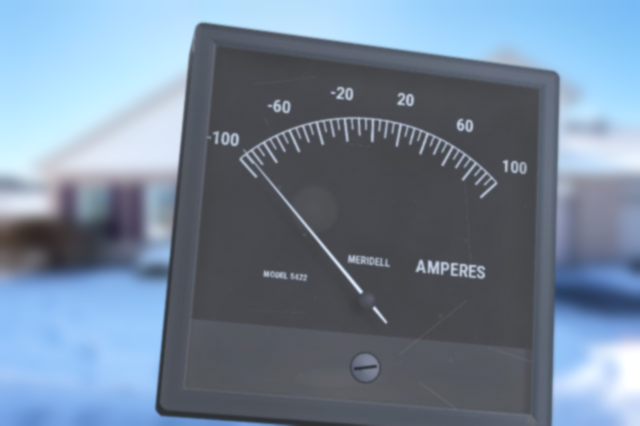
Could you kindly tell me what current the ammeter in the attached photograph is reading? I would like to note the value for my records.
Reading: -95 A
